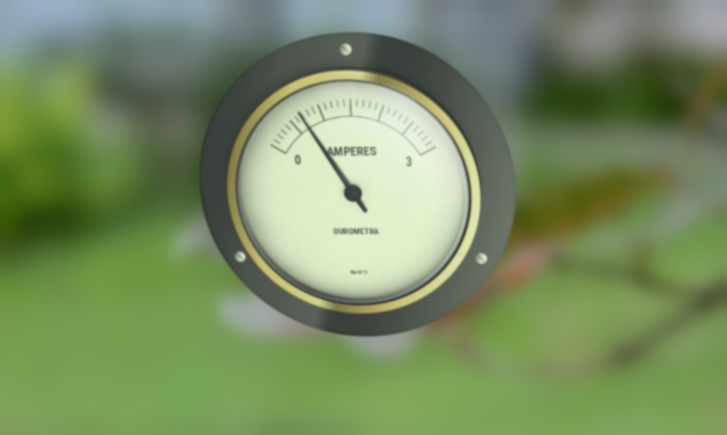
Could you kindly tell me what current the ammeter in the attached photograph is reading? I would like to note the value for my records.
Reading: 0.7 A
